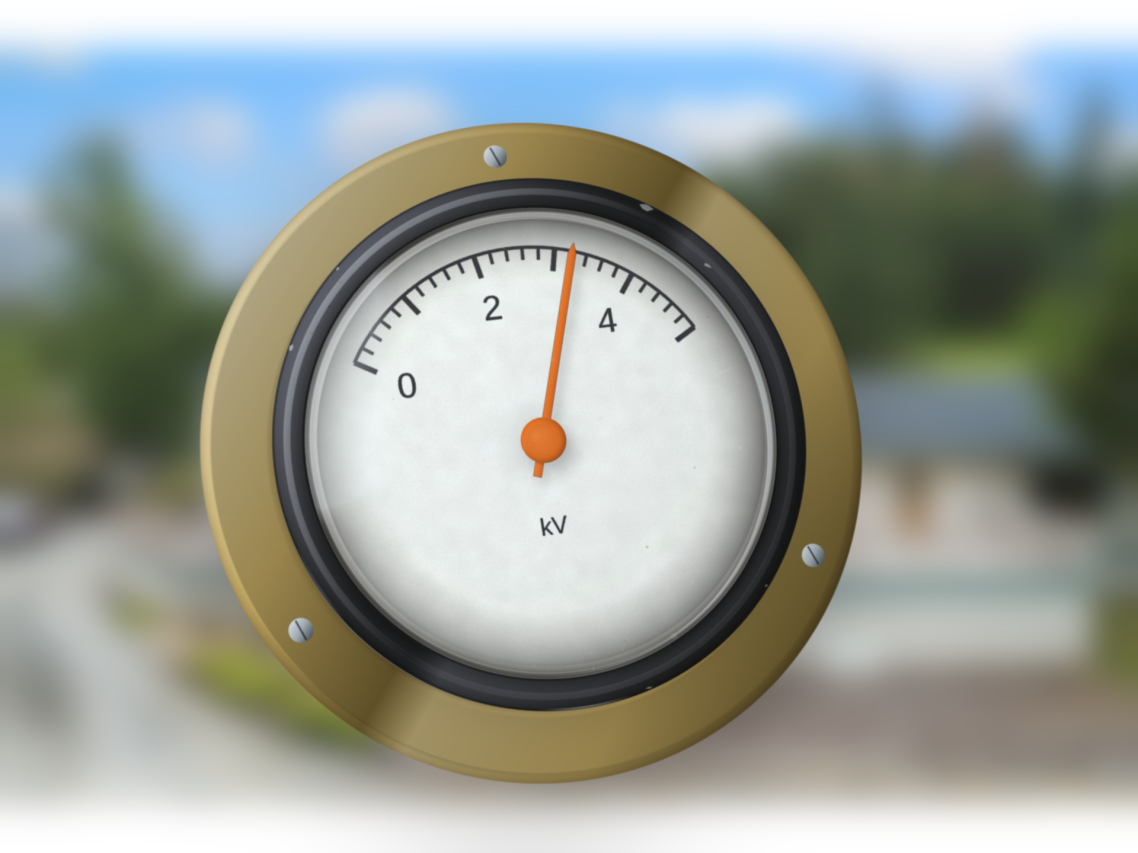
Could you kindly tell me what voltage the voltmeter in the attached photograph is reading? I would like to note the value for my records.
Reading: 3.2 kV
